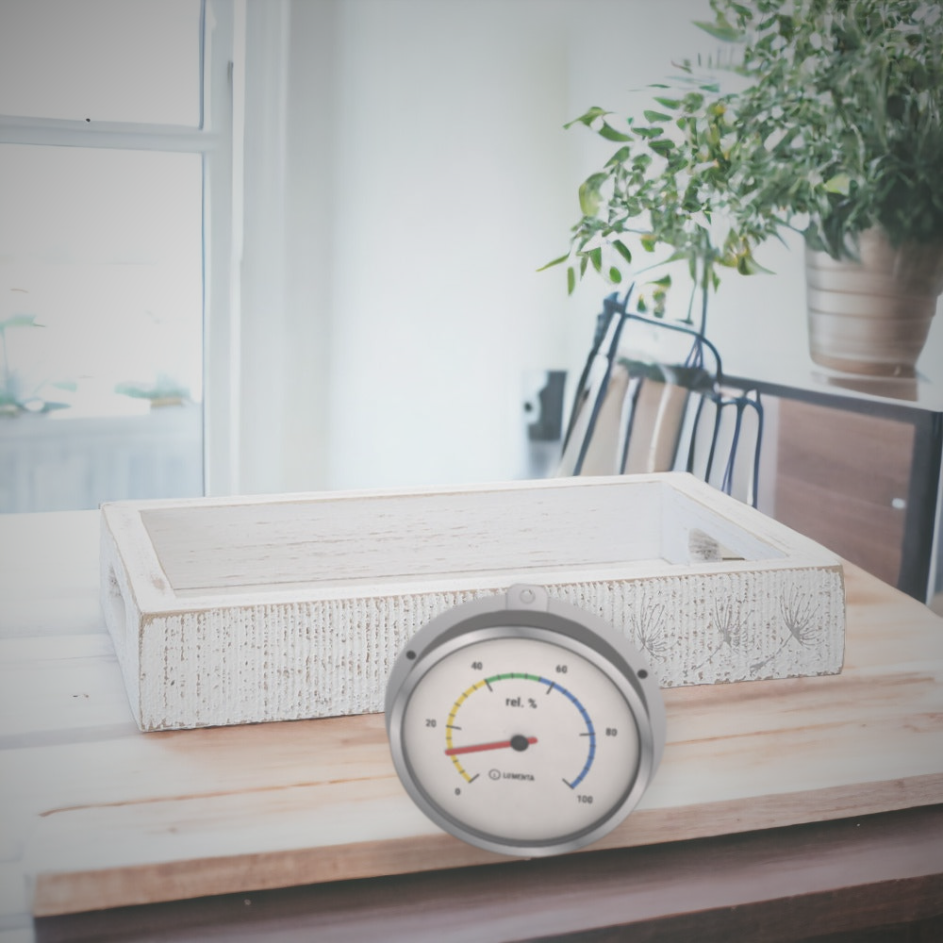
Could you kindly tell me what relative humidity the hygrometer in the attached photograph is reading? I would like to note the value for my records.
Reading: 12 %
